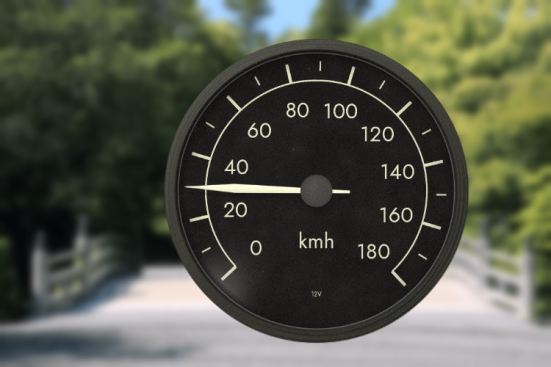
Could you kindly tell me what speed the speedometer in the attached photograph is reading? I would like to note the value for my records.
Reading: 30 km/h
